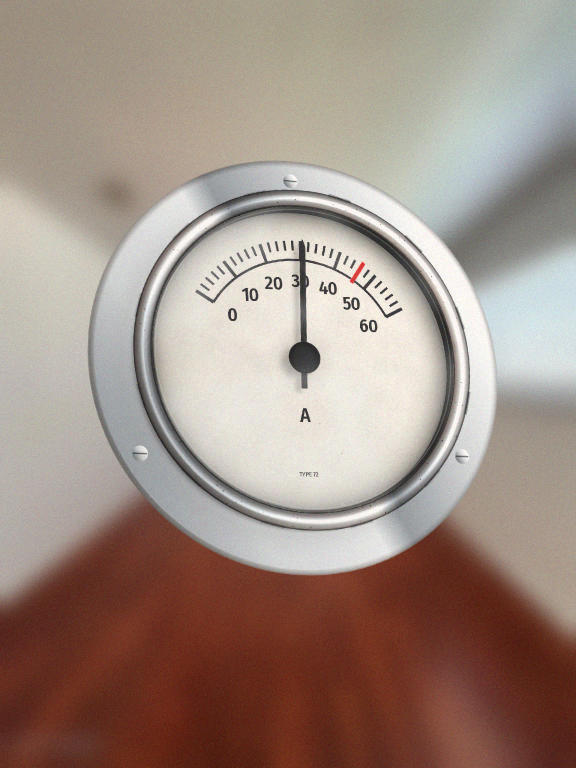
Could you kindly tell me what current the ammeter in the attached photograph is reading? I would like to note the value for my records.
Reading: 30 A
